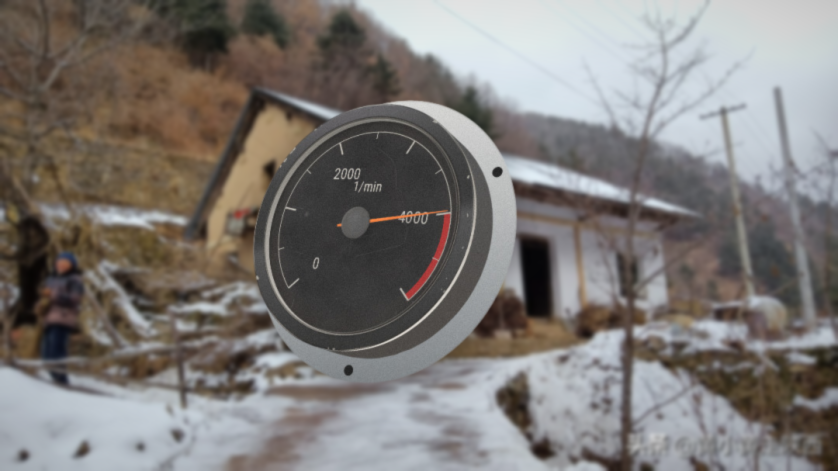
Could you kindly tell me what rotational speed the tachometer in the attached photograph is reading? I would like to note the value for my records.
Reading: 4000 rpm
